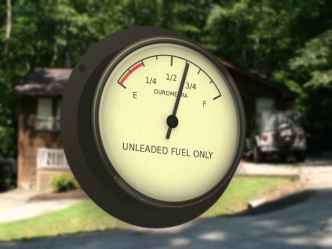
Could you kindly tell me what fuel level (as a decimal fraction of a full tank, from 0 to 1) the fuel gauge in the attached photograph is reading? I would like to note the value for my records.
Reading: 0.625
